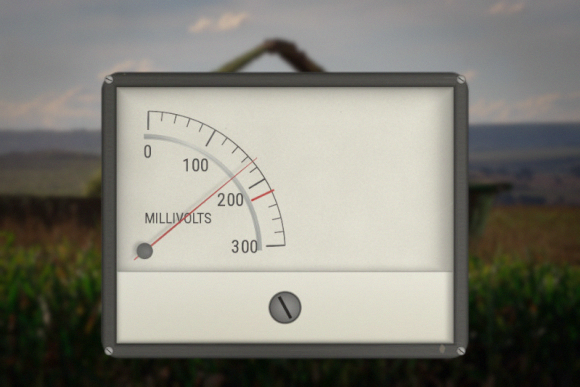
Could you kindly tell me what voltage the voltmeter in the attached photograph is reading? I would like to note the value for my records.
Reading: 170 mV
